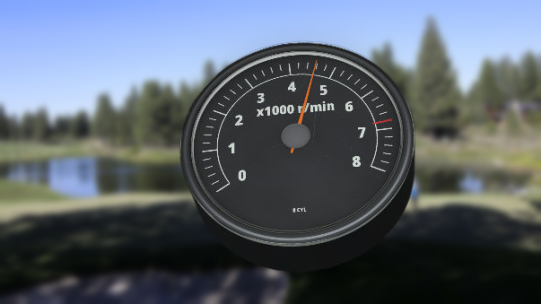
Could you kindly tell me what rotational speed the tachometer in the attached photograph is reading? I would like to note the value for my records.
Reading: 4600 rpm
